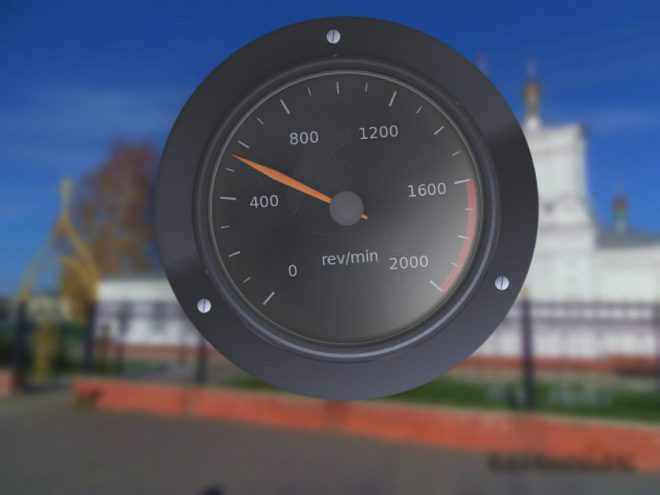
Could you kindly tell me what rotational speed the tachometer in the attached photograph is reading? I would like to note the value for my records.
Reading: 550 rpm
